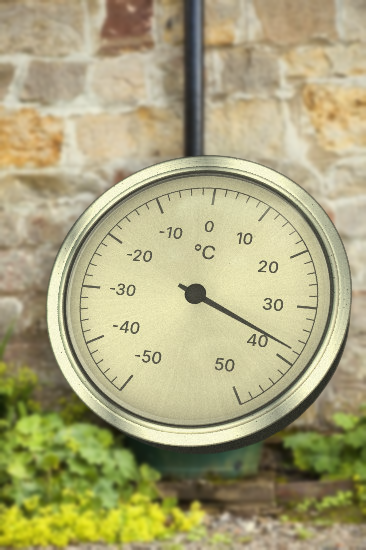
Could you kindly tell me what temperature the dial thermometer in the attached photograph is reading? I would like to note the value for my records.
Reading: 38 °C
